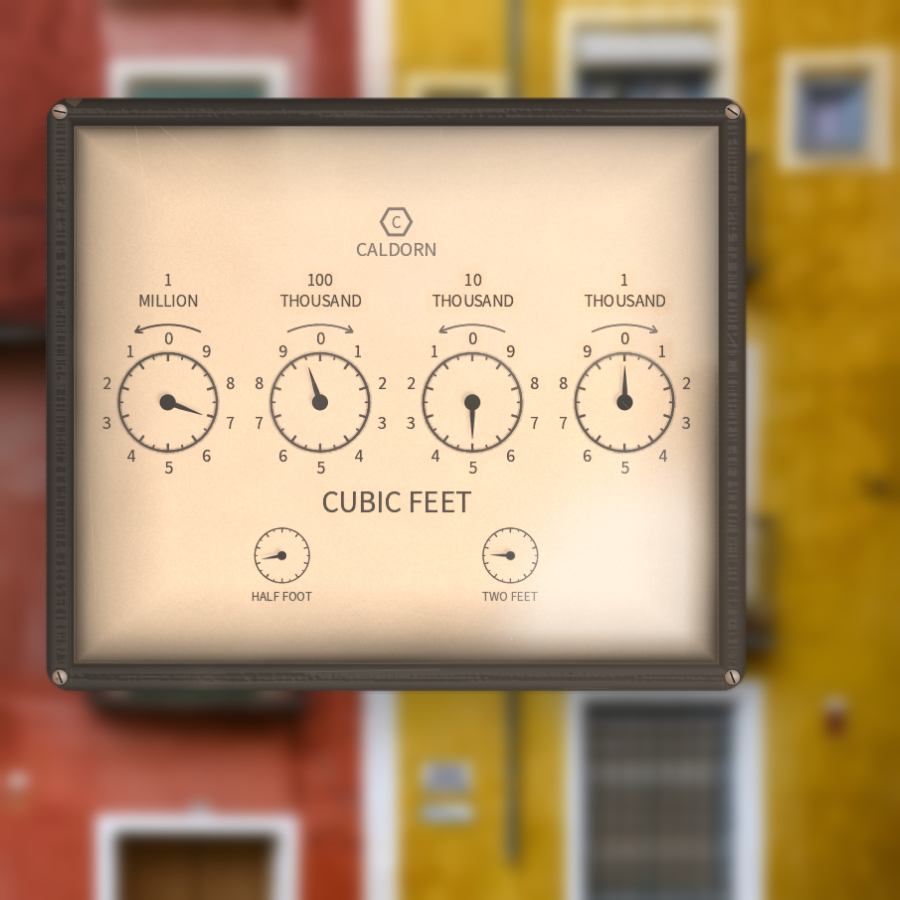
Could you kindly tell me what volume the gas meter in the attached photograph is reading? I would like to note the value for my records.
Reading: 695000 ft³
